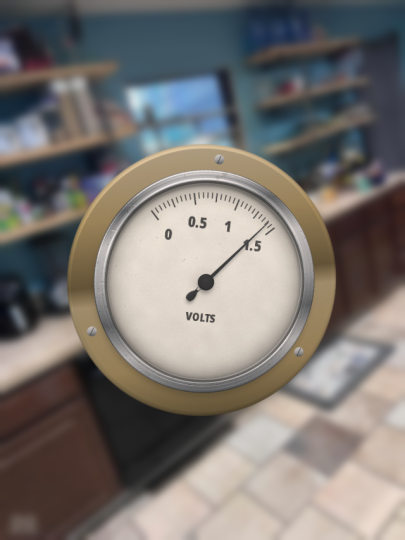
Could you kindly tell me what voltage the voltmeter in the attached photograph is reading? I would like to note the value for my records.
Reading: 1.4 V
